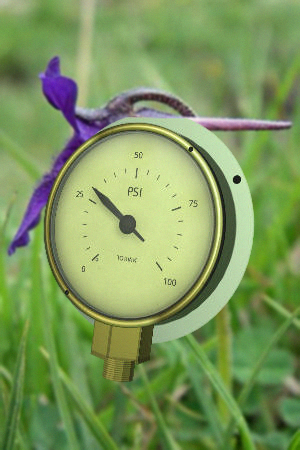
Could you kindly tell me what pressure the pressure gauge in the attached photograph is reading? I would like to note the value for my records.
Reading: 30 psi
